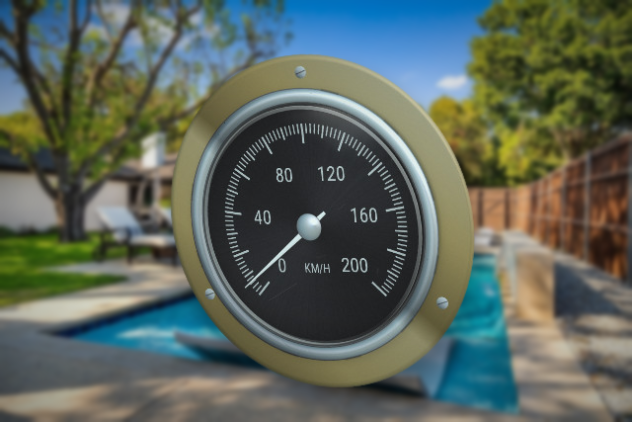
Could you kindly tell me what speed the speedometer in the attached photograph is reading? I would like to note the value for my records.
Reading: 6 km/h
